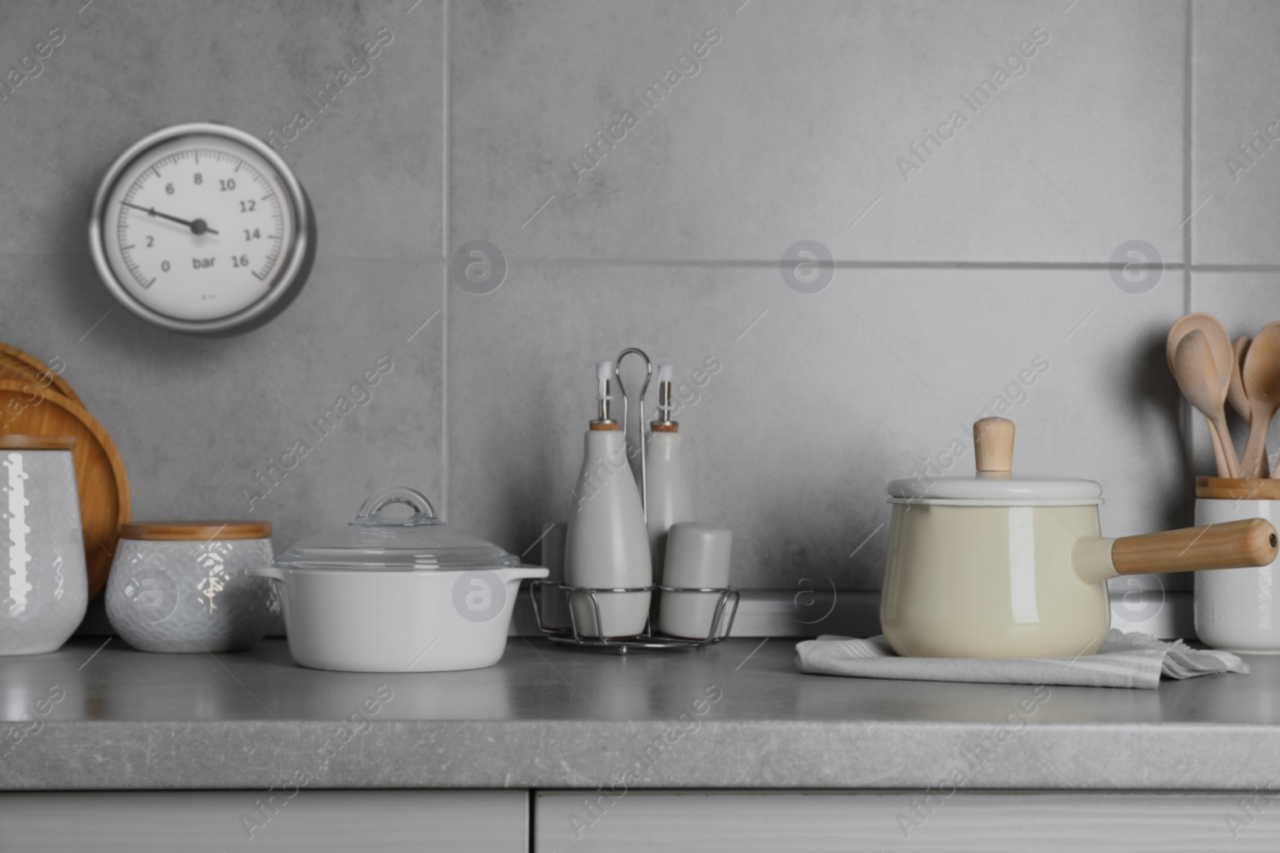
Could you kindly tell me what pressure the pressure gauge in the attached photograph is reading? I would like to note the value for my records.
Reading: 4 bar
